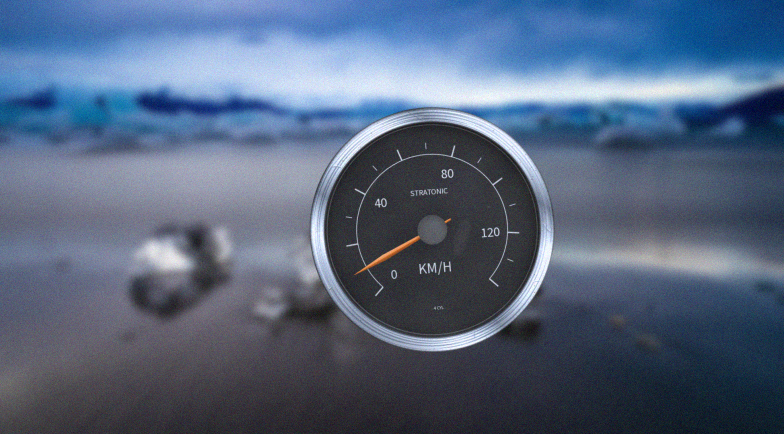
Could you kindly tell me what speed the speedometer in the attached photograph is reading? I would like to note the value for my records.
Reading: 10 km/h
